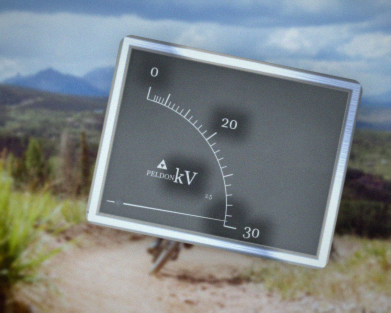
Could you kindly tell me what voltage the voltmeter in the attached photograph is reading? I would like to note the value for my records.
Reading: 29.5 kV
